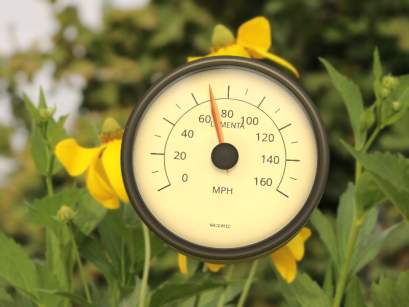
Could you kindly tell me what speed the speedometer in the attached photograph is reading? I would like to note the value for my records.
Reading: 70 mph
